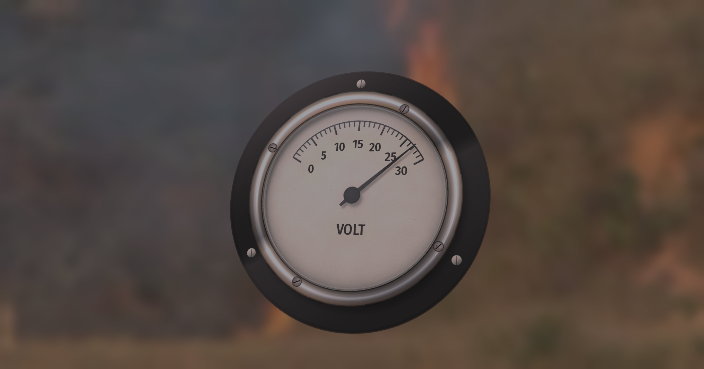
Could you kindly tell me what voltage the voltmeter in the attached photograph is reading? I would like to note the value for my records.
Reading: 27 V
